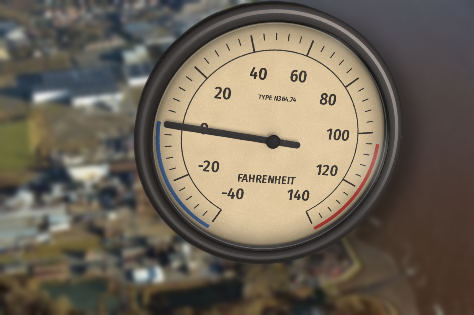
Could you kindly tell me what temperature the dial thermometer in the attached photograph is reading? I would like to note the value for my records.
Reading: 0 °F
